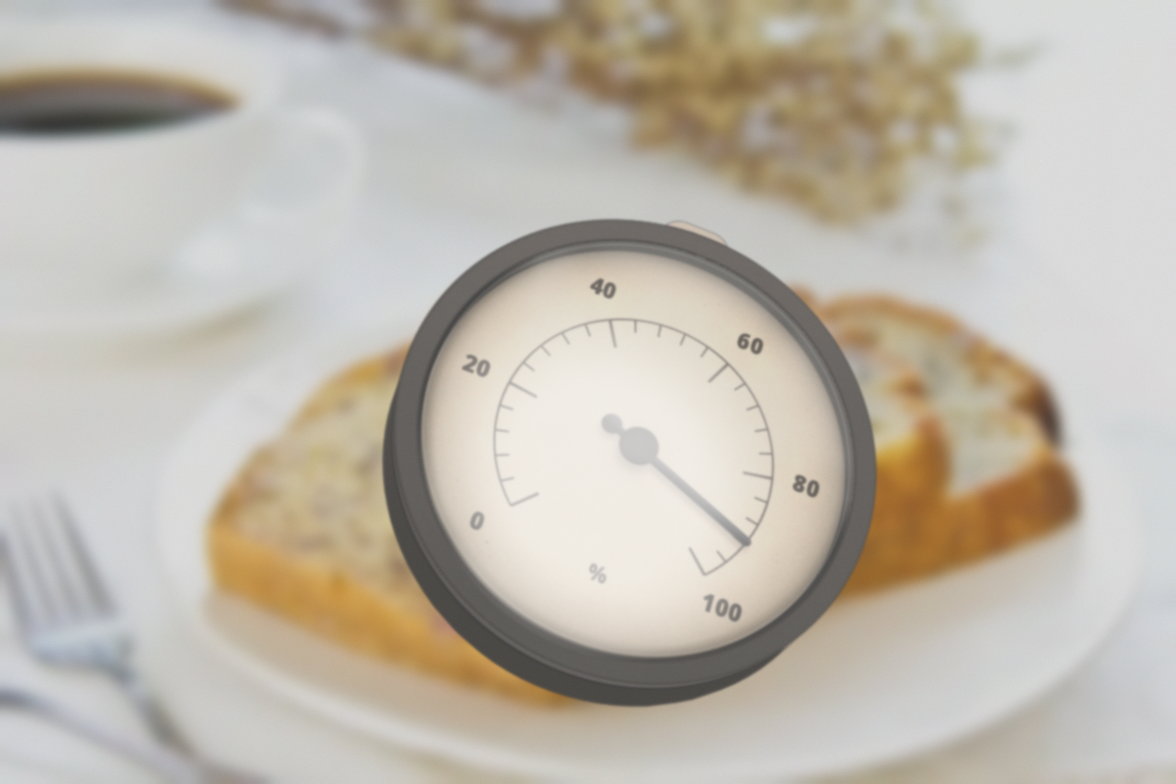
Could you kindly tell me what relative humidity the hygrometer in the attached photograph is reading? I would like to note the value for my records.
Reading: 92 %
